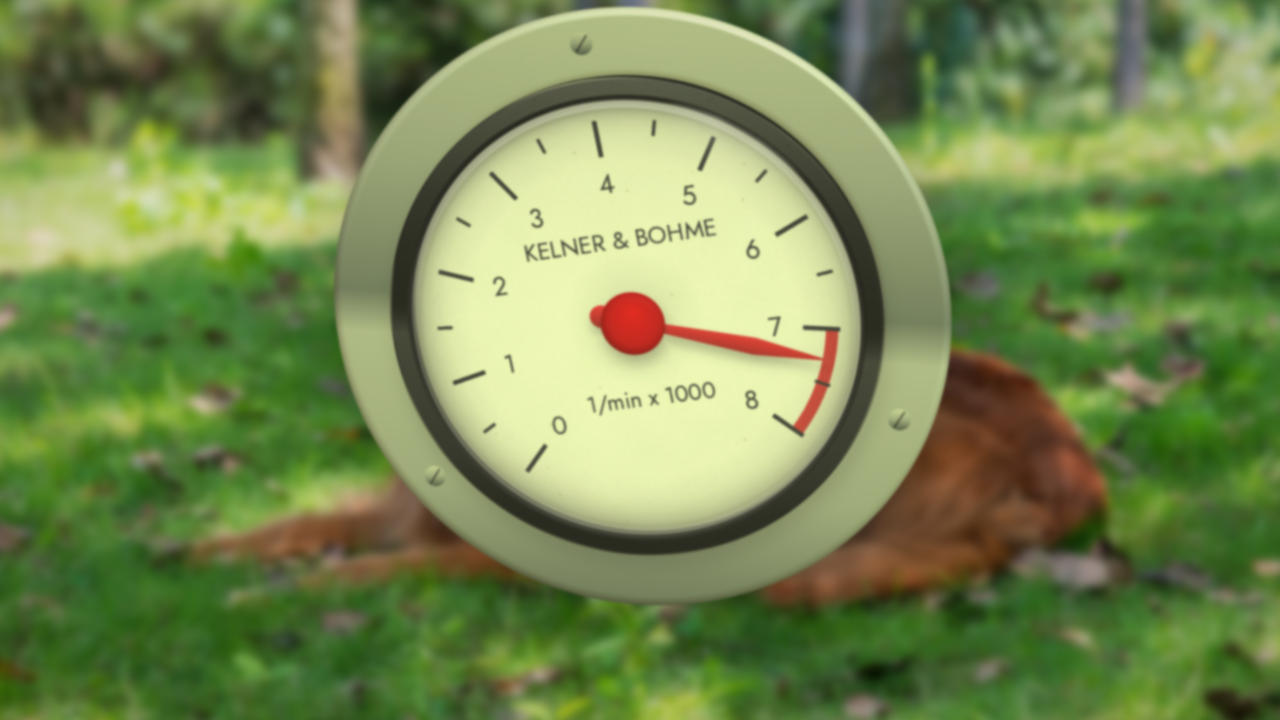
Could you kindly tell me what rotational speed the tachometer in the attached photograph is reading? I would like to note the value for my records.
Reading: 7250 rpm
